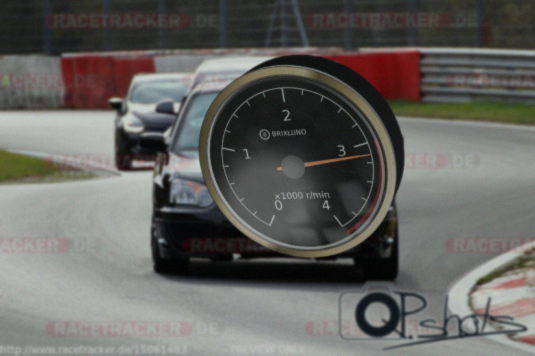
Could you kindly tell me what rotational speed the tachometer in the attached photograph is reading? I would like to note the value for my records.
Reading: 3100 rpm
